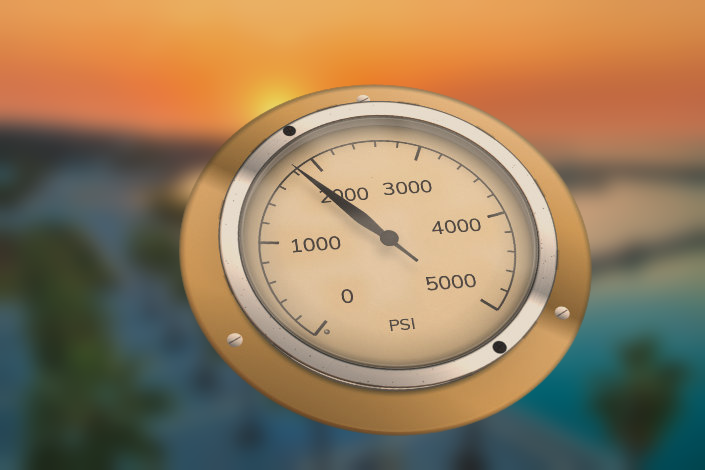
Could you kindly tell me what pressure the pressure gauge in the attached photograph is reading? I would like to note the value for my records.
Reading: 1800 psi
